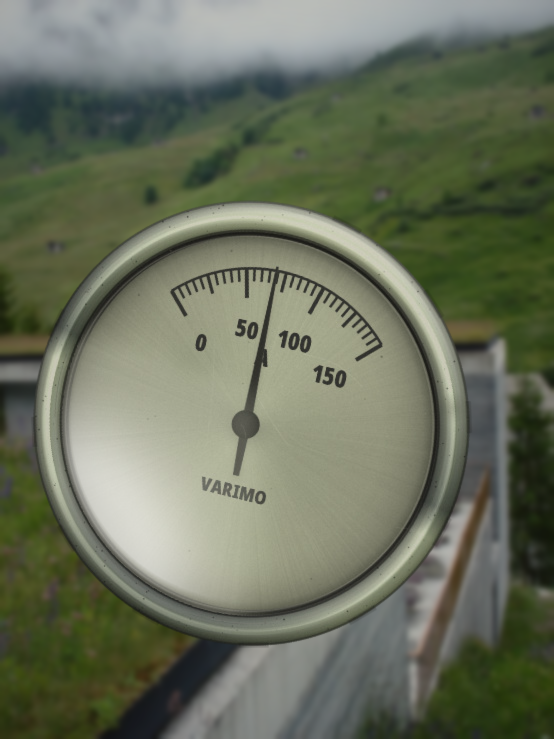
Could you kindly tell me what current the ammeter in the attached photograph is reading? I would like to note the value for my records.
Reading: 70 A
